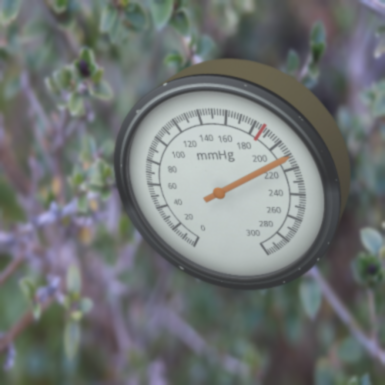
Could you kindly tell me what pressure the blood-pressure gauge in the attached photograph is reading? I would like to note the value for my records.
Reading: 210 mmHg
